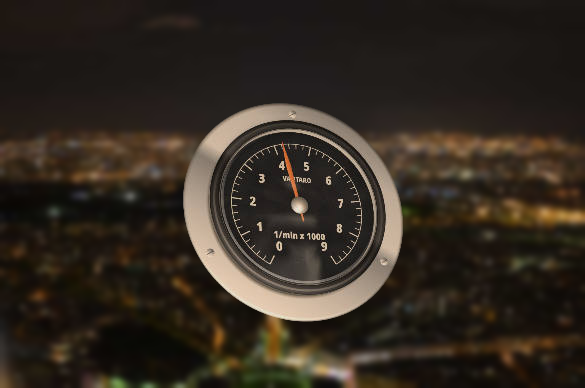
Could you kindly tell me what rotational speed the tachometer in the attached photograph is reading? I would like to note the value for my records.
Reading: 4200 rpm
